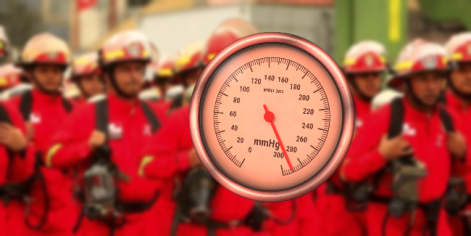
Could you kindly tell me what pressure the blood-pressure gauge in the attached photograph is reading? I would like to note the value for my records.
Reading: 290 mmHg
